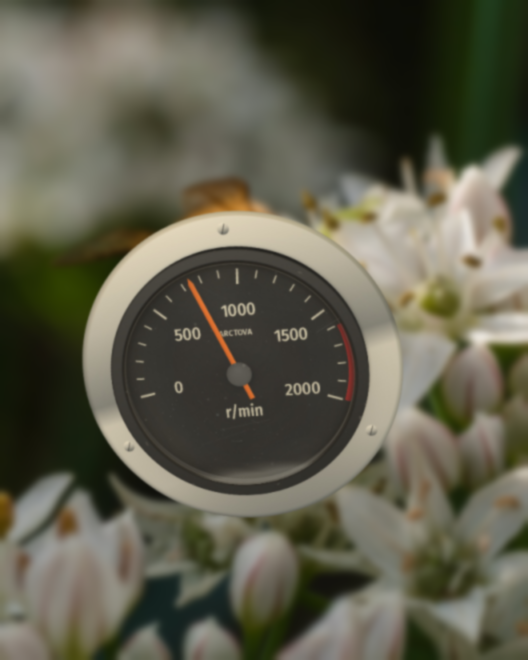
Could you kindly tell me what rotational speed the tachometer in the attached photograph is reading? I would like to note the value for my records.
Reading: 750 rpm
